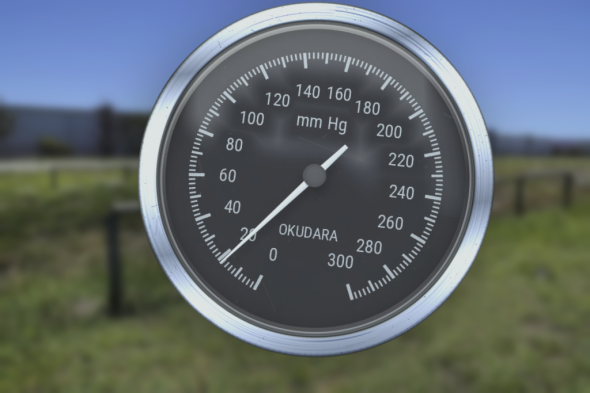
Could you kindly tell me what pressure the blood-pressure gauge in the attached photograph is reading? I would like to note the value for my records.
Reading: 18 mmHg
